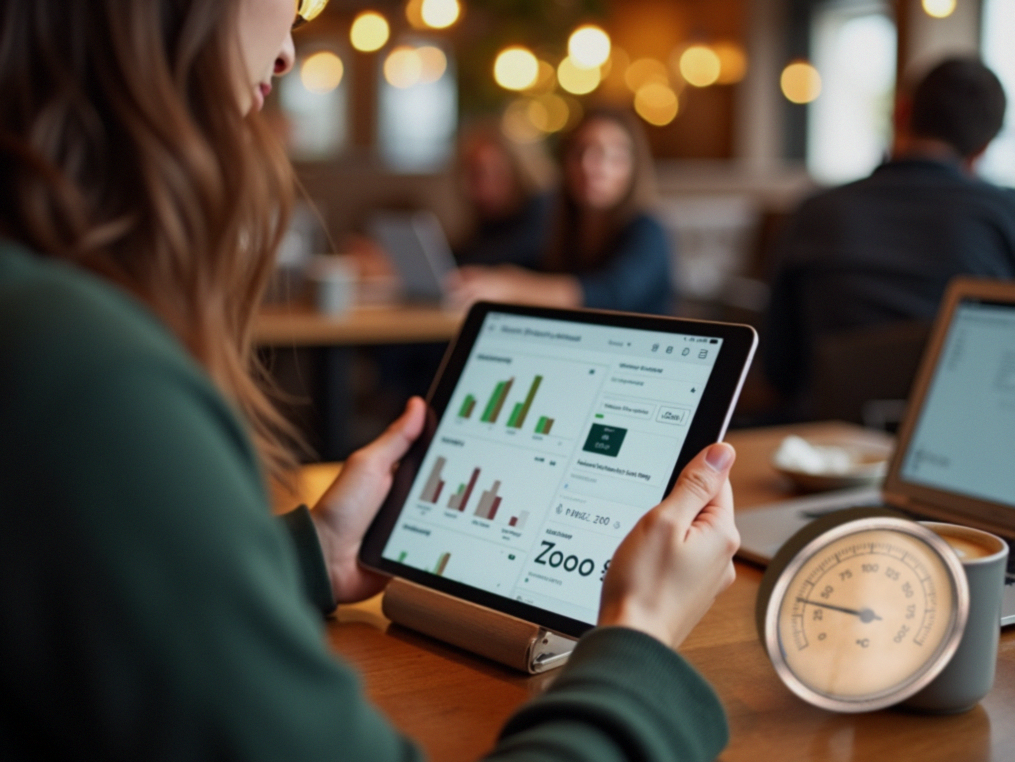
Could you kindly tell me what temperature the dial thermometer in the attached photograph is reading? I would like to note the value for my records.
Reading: 37.5 °C
